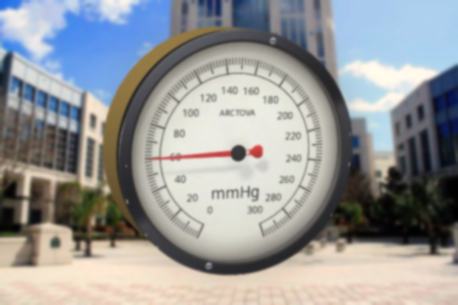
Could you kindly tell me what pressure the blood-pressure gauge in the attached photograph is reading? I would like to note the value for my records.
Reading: 60 mmHg
